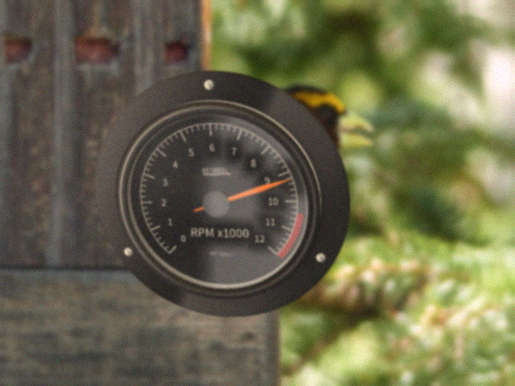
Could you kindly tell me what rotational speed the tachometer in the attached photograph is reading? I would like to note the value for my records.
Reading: 9200 rpm
